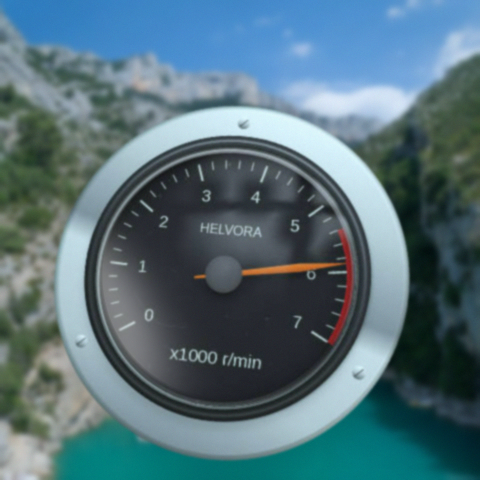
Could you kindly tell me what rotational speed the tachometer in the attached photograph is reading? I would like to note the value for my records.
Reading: 5900 rpm
